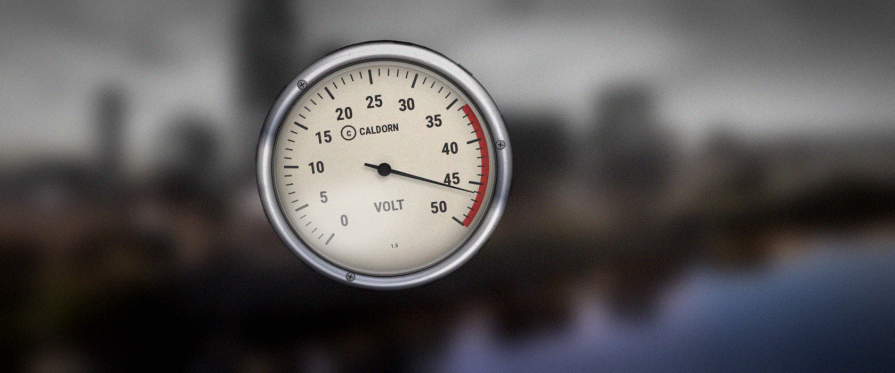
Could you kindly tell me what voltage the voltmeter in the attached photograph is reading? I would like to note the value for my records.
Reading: 46 V
